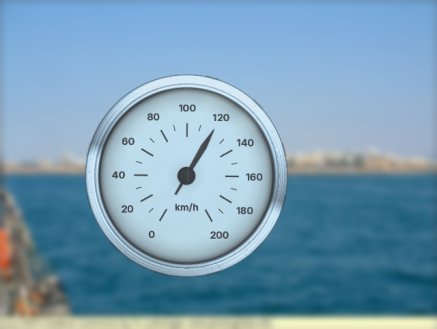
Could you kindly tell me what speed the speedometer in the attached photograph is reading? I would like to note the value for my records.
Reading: 120 km/h
